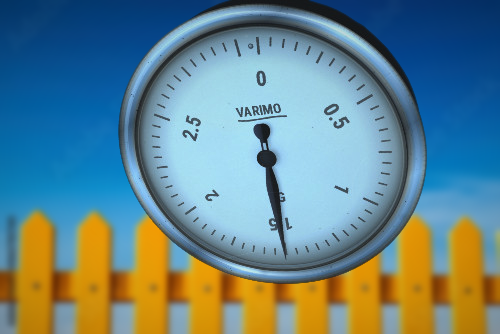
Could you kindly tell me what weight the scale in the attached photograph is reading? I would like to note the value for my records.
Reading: 1.5 kg
